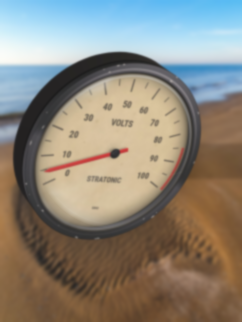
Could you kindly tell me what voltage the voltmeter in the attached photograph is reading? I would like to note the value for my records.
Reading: 5 V
